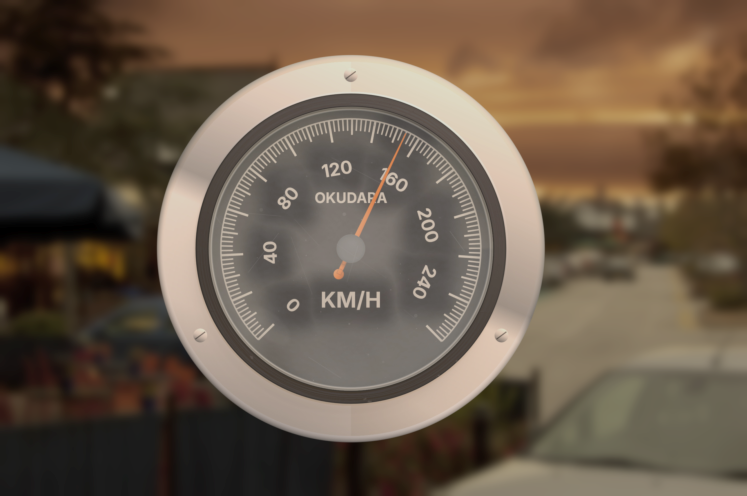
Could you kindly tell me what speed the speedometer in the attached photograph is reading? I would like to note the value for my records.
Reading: 154 km/h
